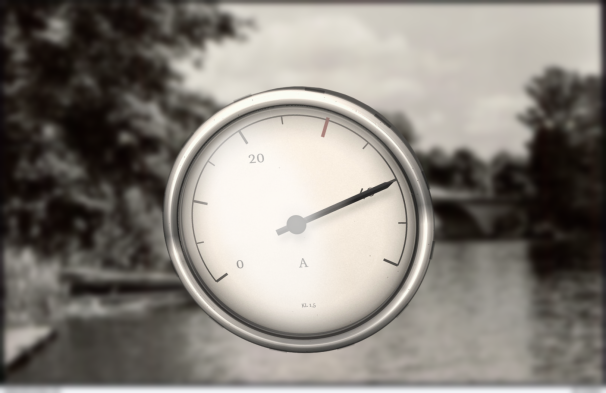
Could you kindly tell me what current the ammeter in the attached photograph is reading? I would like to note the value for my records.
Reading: 40 A
